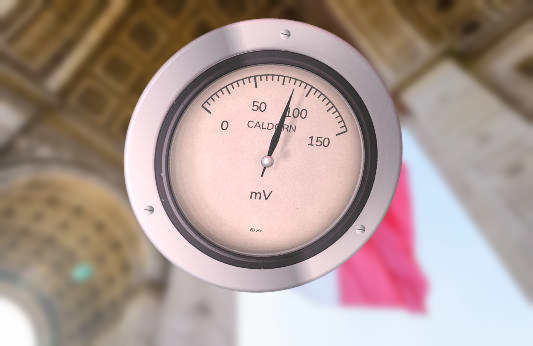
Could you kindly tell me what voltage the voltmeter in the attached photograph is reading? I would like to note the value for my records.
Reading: 85 mV
